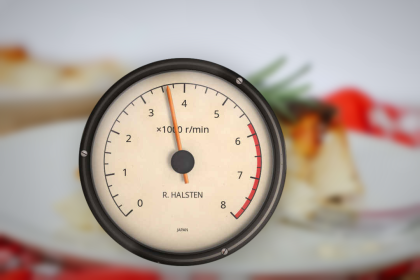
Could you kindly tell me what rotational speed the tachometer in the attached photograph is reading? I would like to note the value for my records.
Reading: 3625 rpm
